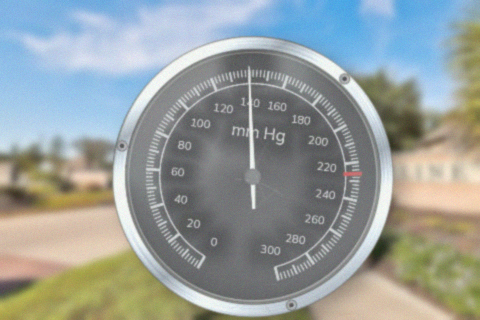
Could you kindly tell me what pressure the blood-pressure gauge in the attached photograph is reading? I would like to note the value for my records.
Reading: 140 mmHg
